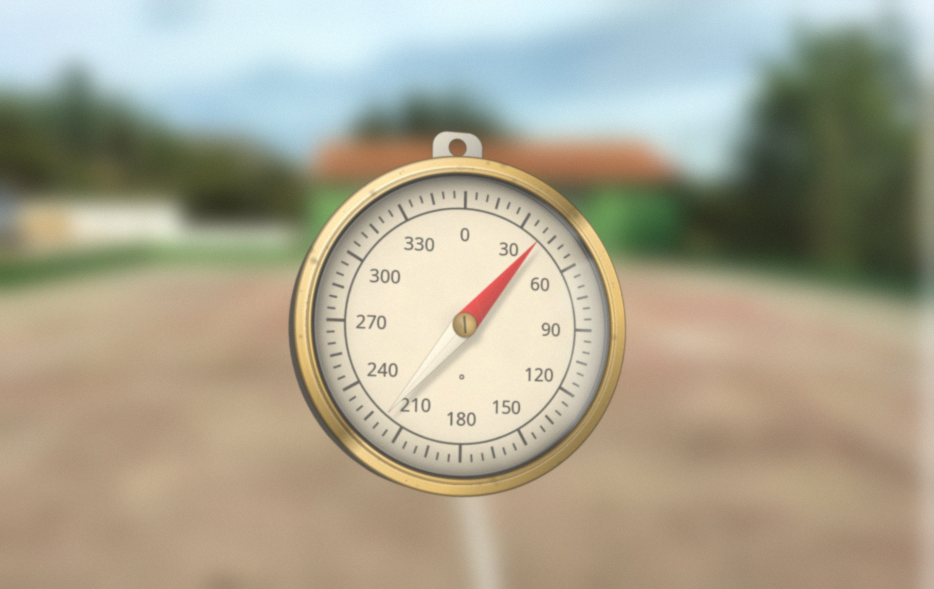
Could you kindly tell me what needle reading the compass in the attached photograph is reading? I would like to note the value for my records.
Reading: 40 °
